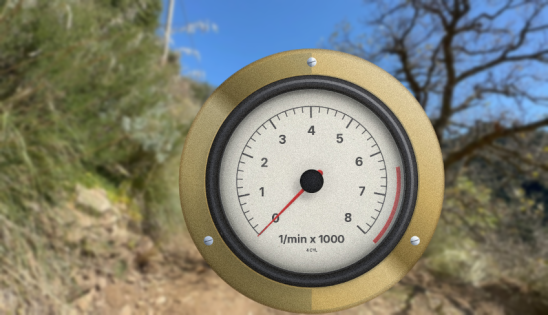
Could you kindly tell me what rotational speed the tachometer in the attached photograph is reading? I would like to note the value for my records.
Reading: 0 rpm
